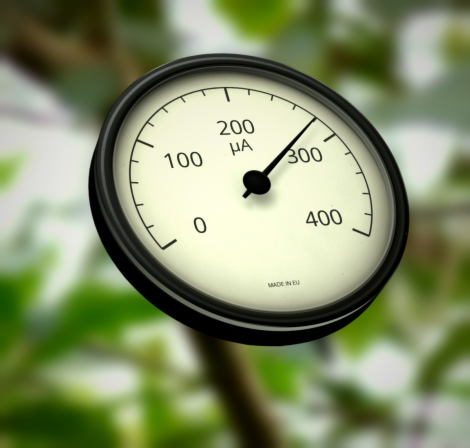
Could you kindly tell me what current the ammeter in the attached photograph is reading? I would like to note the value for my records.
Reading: 280 µA
